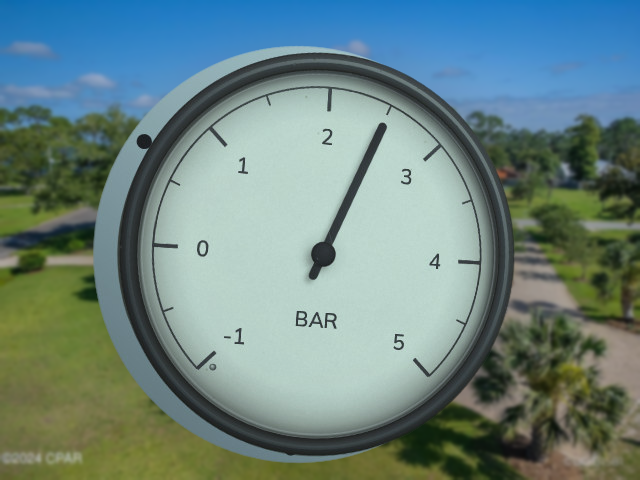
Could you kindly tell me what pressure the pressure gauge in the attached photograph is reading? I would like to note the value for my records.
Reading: 2.5 bar
